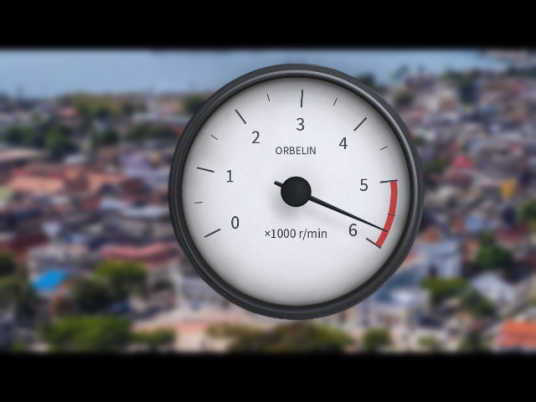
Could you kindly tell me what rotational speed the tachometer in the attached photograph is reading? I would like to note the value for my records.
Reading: 5750 rpm
